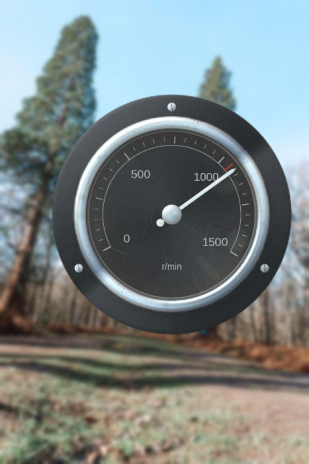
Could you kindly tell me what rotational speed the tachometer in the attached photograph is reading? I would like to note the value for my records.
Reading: 1075 rpm
